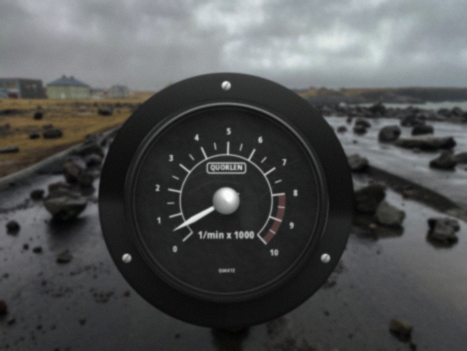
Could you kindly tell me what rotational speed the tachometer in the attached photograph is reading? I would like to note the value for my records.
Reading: 500 rpm
